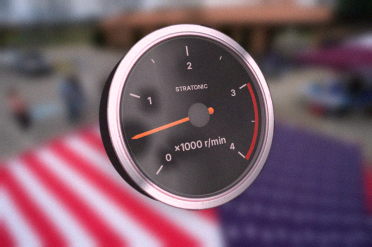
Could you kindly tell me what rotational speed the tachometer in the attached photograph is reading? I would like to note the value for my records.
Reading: 500 rpm
